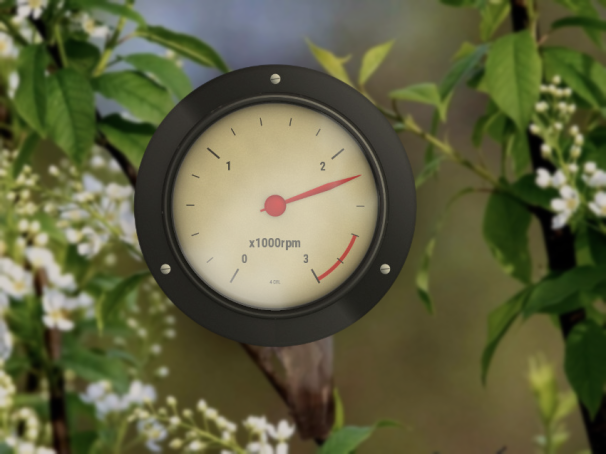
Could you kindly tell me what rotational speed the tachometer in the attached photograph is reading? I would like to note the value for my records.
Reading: 2200 rpm
